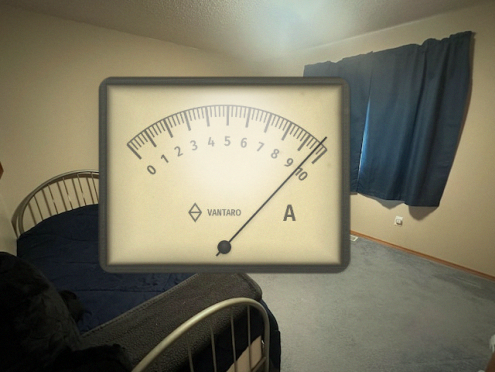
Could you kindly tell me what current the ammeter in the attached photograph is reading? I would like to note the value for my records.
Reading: 9.6 A
